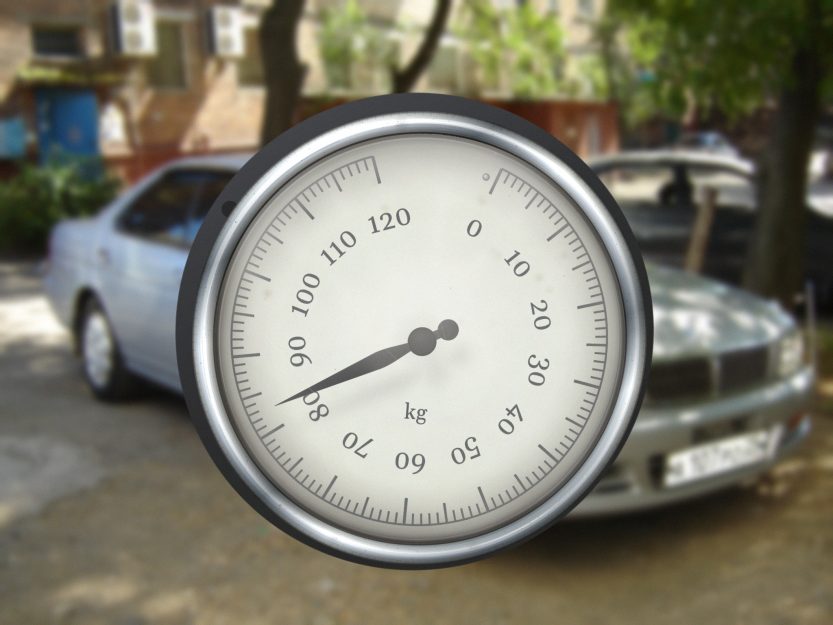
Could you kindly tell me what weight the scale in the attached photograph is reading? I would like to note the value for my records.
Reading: 83 kg
